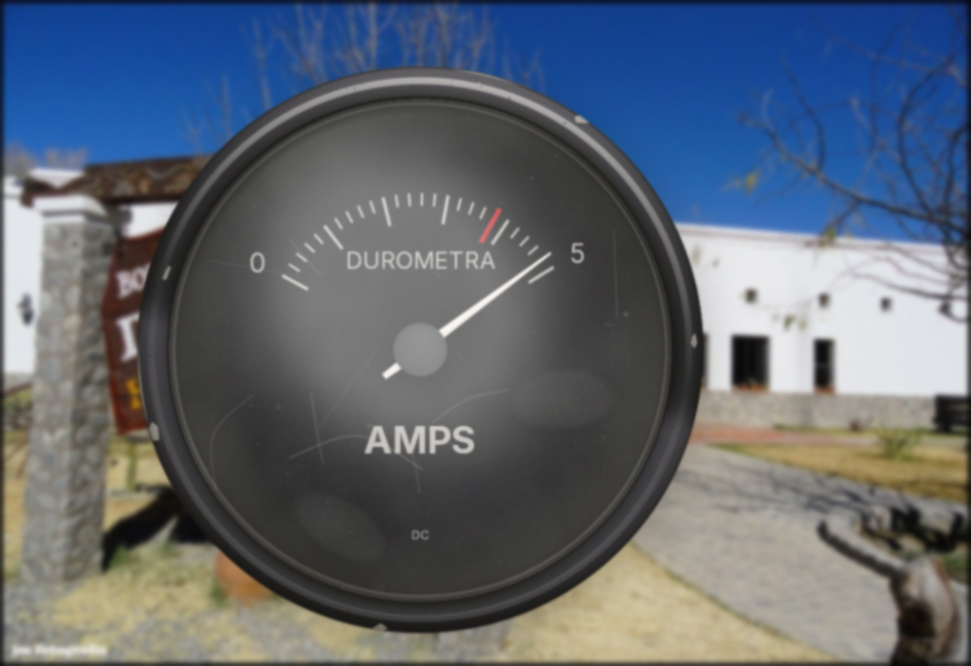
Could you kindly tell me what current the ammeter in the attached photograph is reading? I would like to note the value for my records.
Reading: 4.8 A
